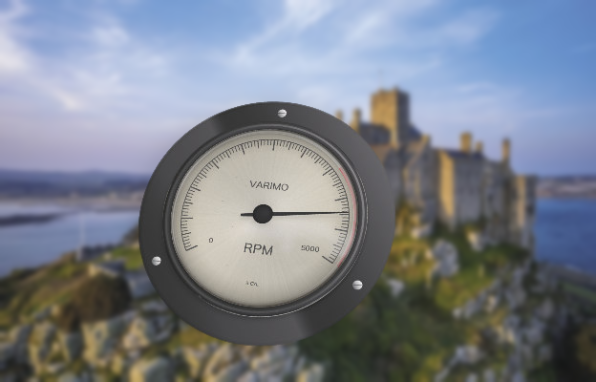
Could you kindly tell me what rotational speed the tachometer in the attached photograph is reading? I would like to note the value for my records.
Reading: 4250 rpm
